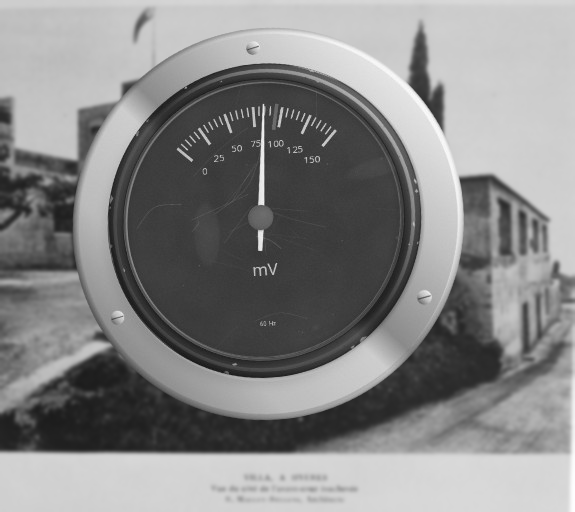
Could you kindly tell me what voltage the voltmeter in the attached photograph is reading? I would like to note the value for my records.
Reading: 85 mV
